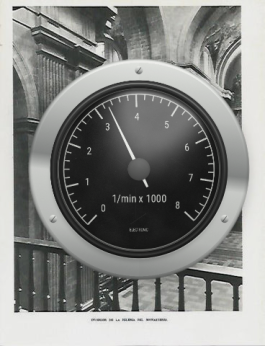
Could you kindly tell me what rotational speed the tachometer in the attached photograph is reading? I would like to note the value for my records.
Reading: 3300 rpm
